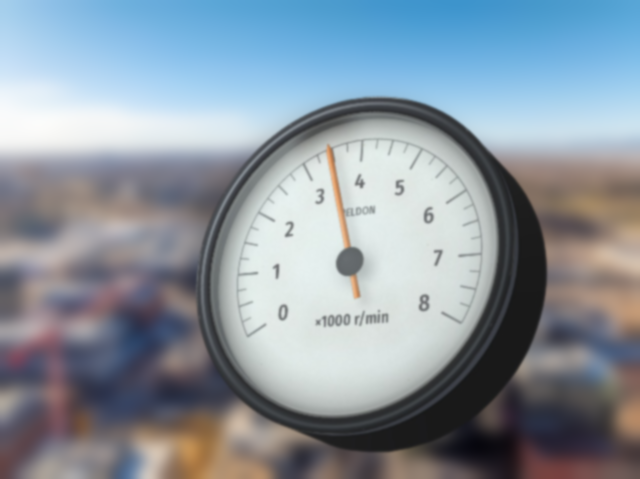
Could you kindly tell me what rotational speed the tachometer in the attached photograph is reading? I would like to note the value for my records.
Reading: 3500 rpm
